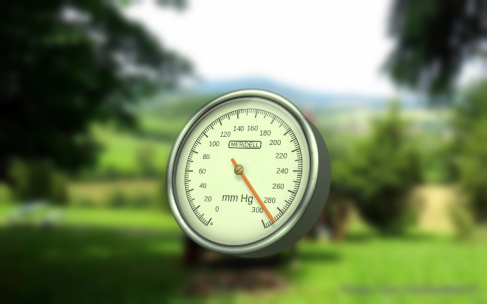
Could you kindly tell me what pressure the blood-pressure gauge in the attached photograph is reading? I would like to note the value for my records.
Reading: 290 mmHg
